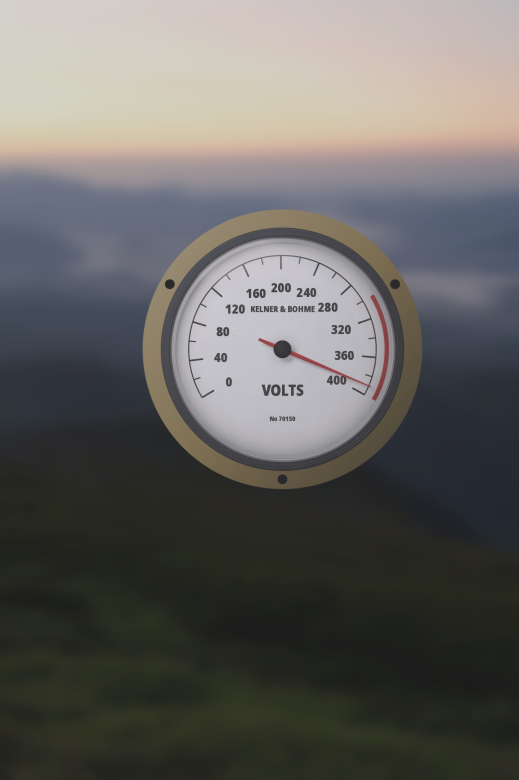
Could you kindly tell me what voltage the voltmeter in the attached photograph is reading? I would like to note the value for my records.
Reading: 390 V
